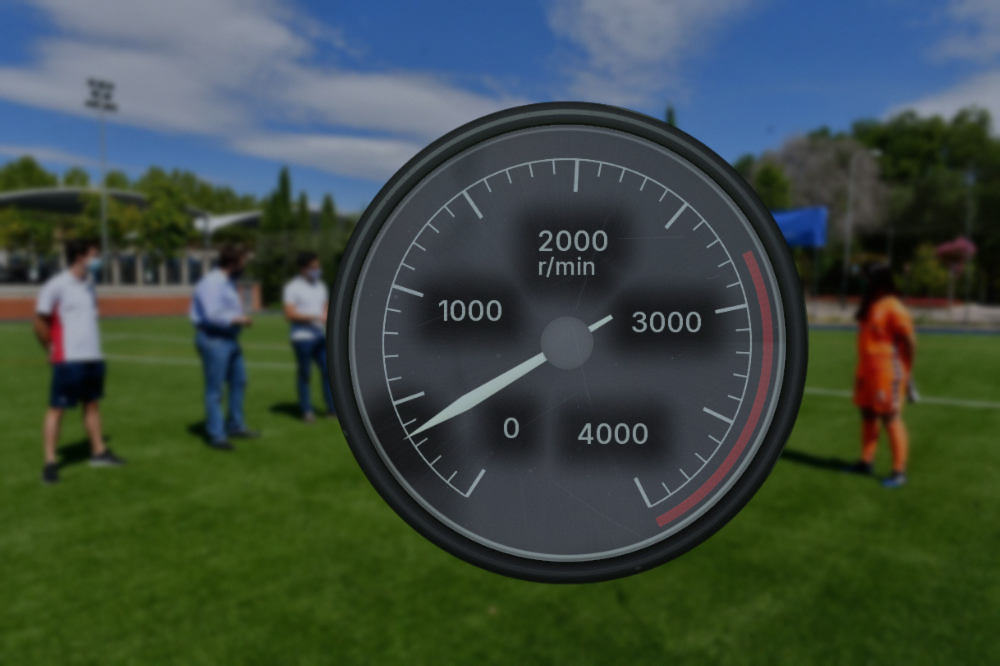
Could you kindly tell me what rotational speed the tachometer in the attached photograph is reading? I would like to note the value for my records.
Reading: 350 rpm
